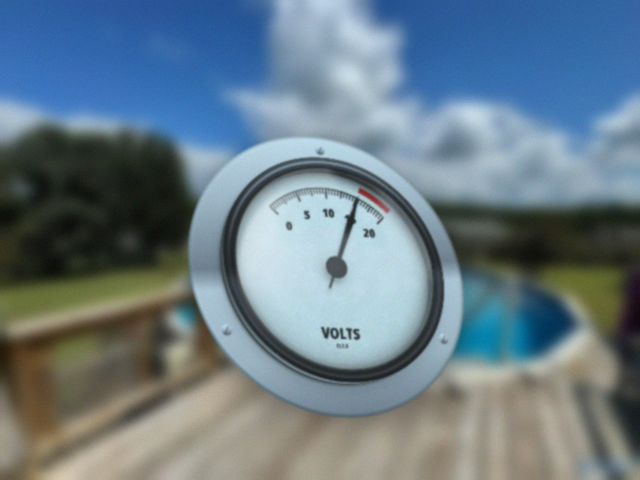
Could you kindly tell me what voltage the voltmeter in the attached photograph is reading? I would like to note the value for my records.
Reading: 15 V
